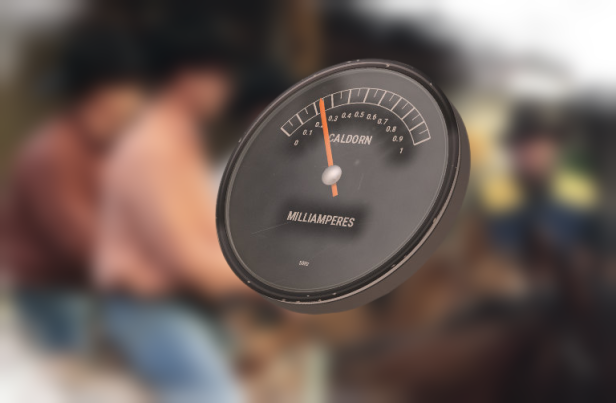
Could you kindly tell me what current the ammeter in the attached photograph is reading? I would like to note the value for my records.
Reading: 0.25 mA
